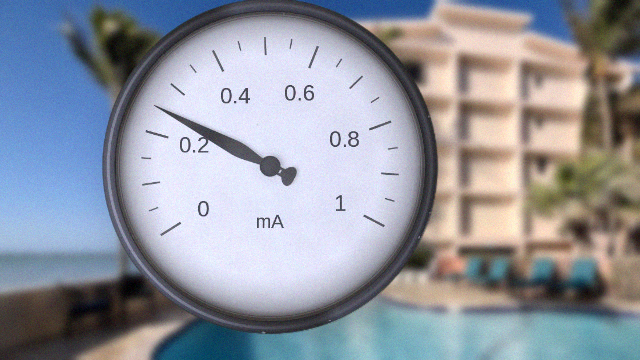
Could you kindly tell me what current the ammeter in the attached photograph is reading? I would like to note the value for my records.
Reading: 0.25 mA
